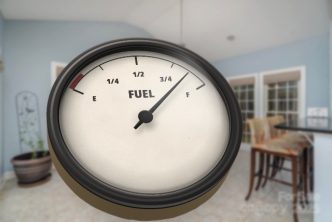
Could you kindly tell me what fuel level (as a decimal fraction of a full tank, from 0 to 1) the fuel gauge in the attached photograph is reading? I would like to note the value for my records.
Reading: 0.875
